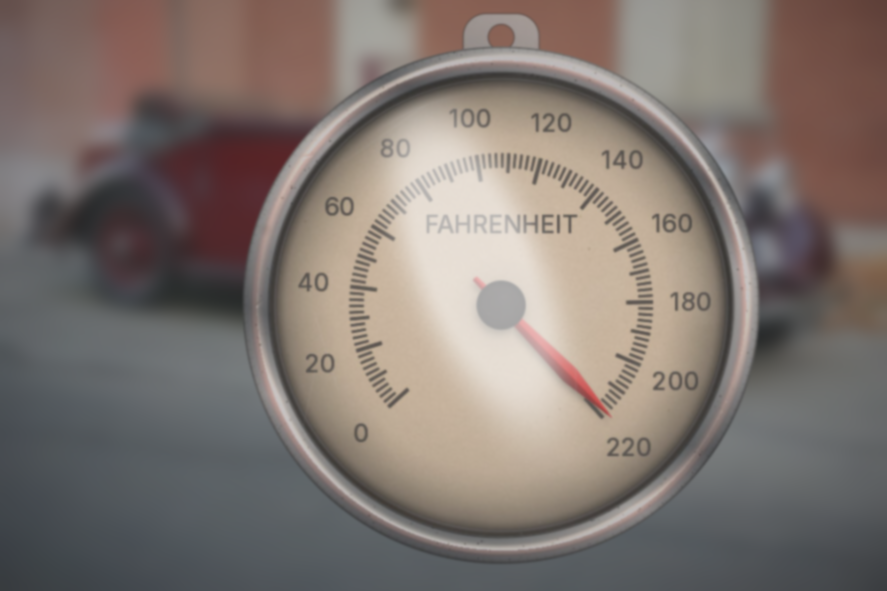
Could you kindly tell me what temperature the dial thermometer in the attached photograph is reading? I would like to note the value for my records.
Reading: 218 °F
